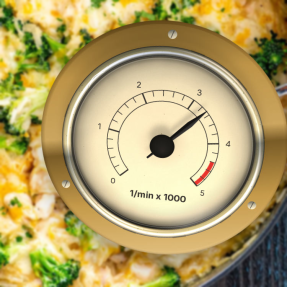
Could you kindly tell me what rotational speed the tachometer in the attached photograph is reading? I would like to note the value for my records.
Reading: 3300 rpm
